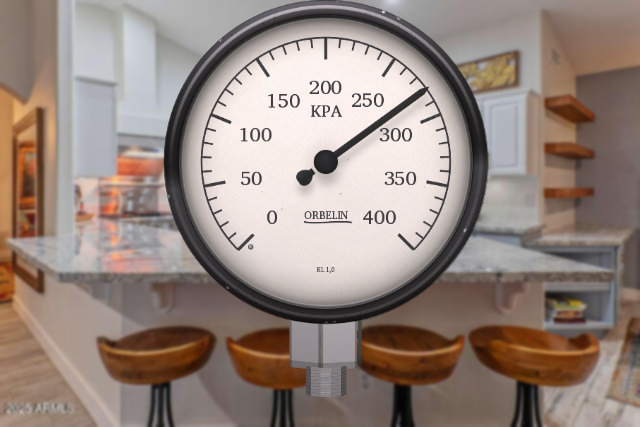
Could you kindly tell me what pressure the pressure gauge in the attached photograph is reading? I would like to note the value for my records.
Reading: 280 kPa
